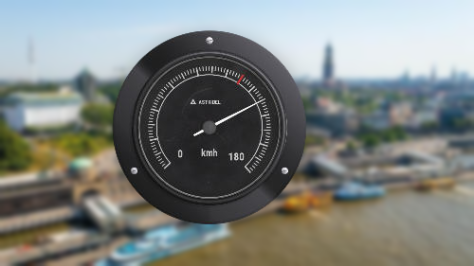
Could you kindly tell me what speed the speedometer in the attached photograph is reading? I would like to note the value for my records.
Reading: 130 km/h
